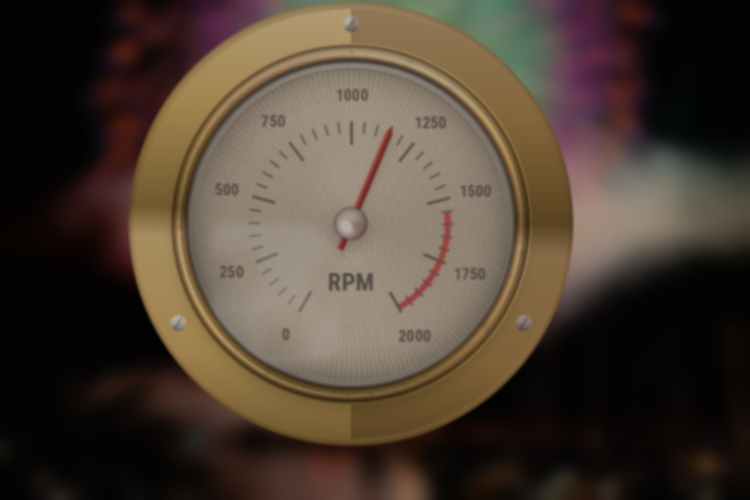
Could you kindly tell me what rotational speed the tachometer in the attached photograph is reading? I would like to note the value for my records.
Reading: 1150 rpm
